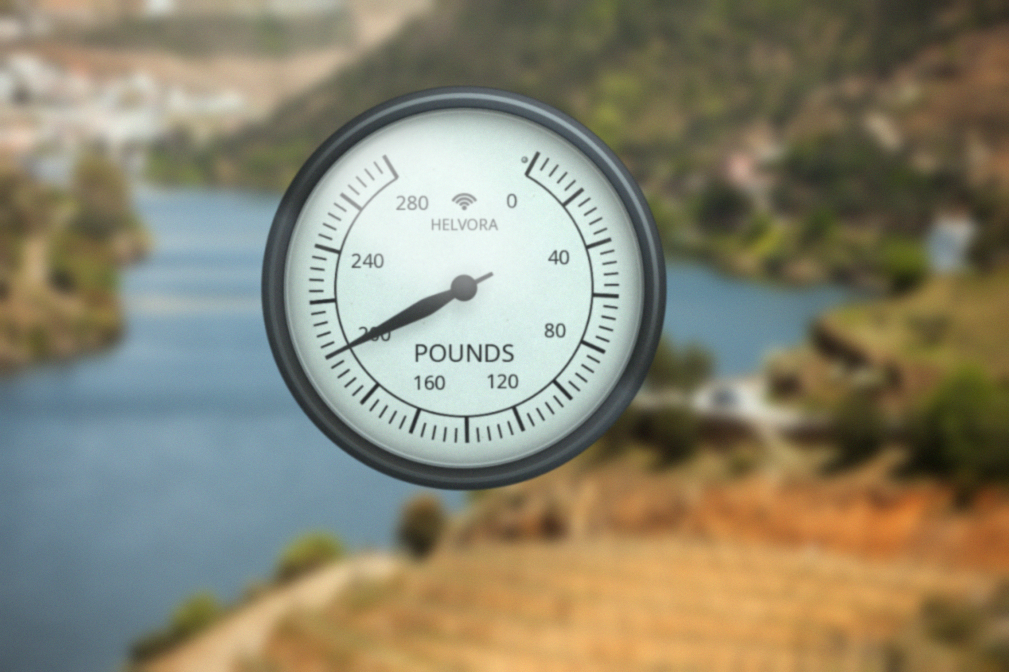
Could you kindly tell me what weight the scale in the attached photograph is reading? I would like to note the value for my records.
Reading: 200 lb
